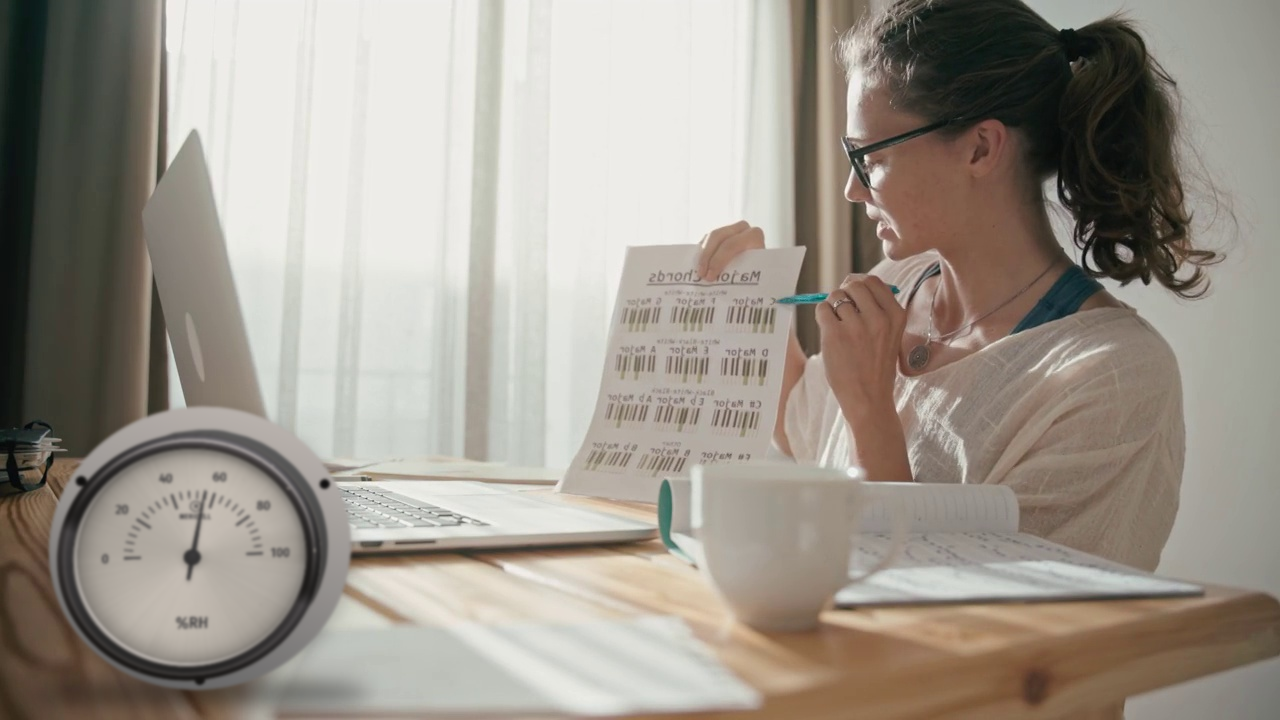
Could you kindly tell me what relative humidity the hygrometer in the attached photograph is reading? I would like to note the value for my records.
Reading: 56 %
